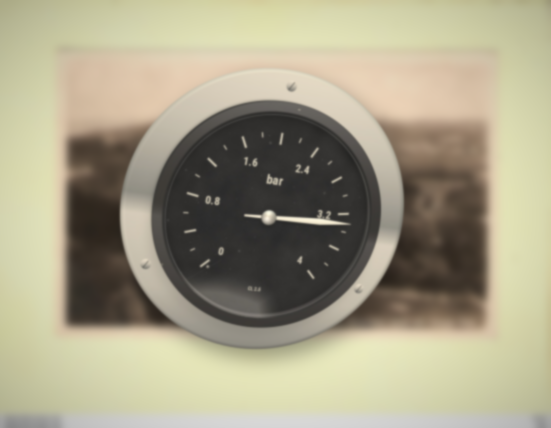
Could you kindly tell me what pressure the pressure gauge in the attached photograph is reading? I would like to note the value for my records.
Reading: 3.3 bar
